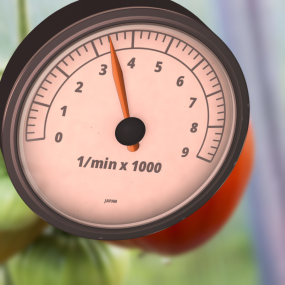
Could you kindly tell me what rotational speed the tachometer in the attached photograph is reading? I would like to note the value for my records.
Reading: 3400 rpm
